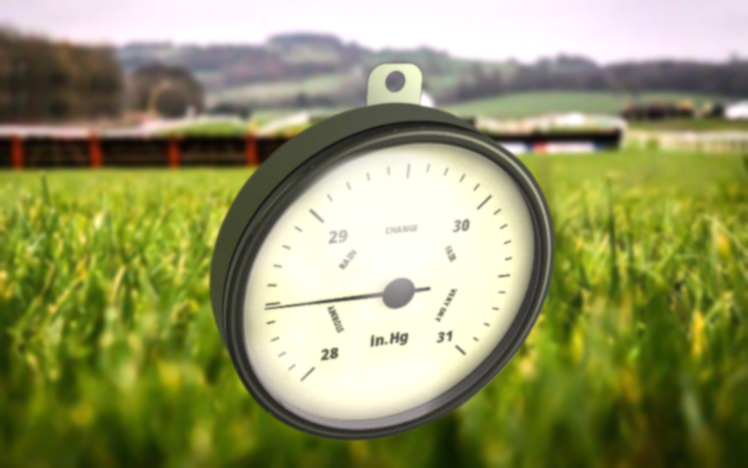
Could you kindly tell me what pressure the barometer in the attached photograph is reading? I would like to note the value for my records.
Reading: 28.5 inHg
